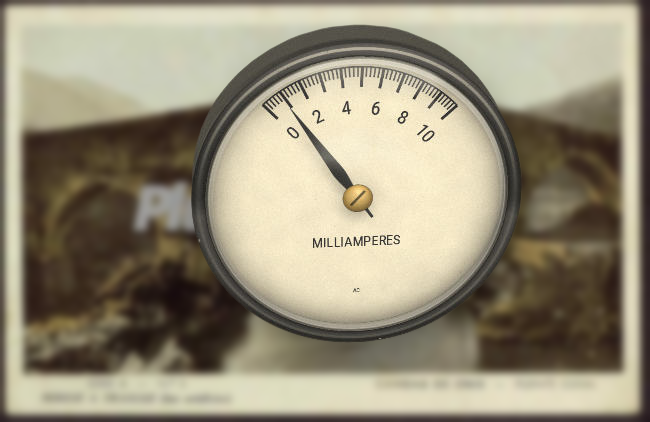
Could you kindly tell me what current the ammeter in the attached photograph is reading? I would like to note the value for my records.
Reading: 1 mA
